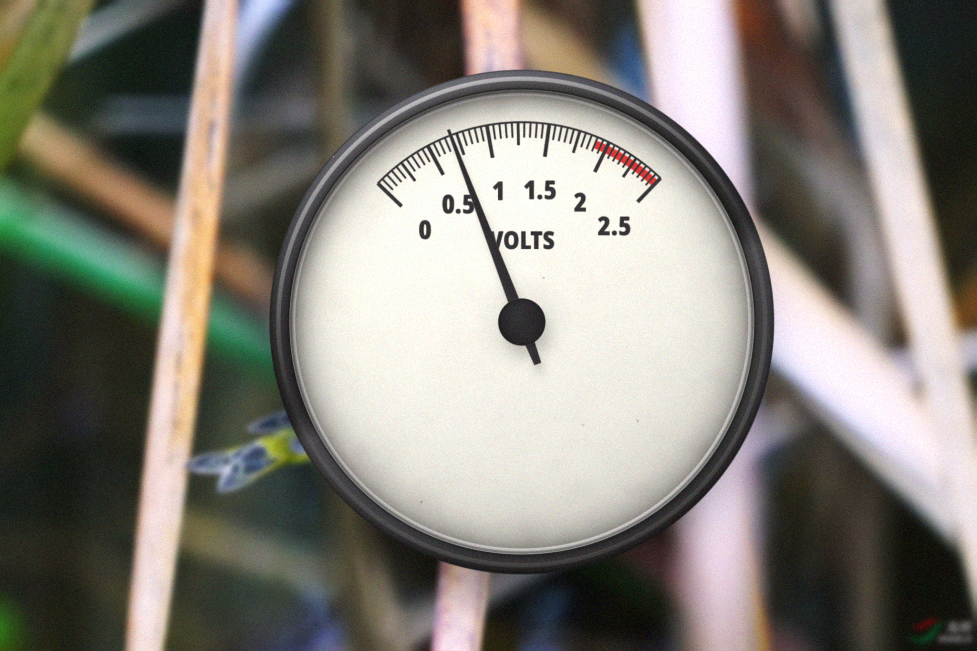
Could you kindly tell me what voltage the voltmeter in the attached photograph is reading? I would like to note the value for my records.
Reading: 0.7 V
